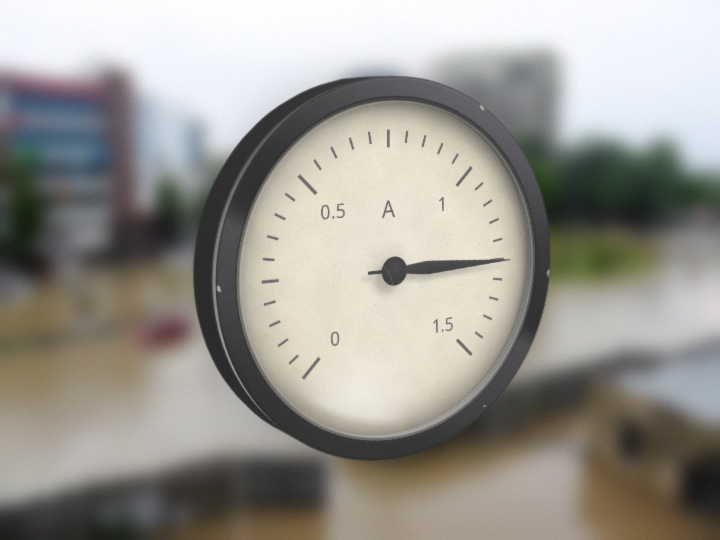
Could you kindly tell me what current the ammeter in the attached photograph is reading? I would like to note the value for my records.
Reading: 1.25 A
